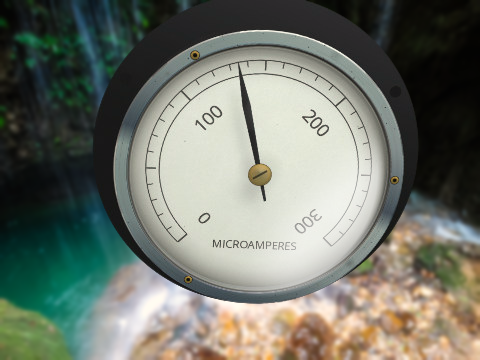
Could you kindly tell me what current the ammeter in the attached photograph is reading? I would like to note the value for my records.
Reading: 135 µA
